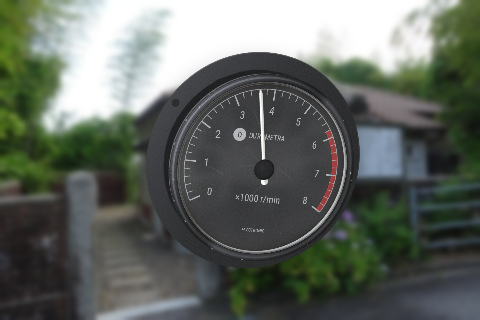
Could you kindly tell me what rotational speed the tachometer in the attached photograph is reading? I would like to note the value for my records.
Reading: 3600 rpm
